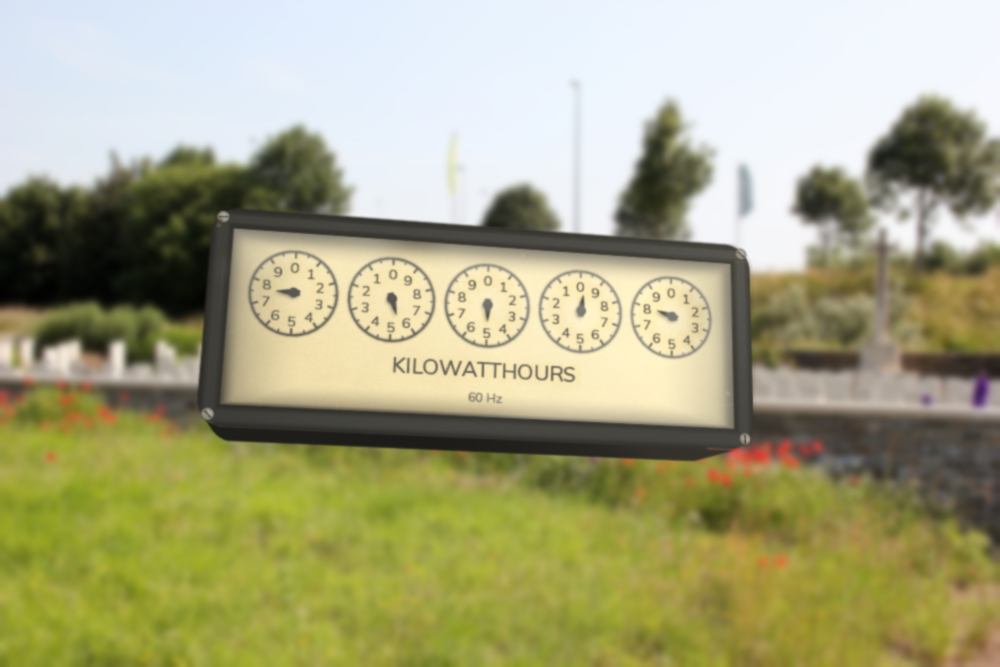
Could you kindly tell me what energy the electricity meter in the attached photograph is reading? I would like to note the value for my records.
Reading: 75498 kWh
